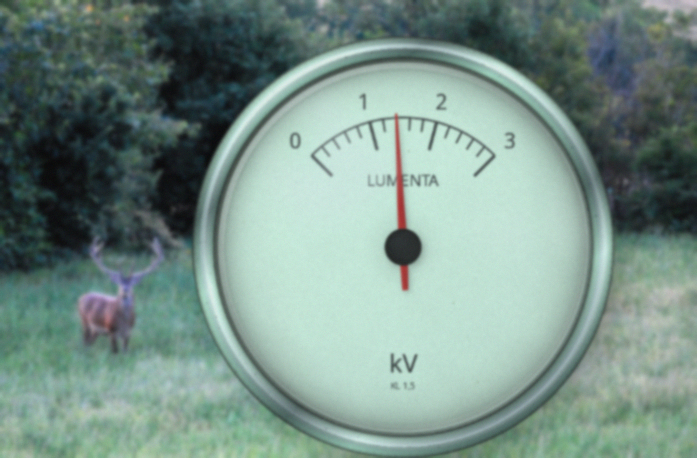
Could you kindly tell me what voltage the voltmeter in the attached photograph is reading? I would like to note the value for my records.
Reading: 1.4 kV
